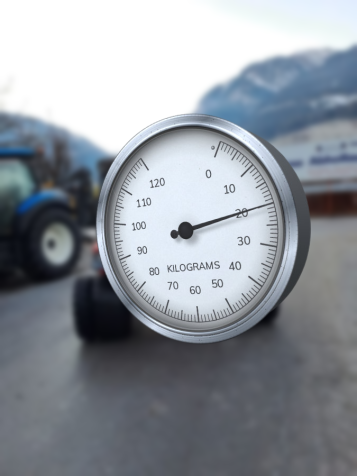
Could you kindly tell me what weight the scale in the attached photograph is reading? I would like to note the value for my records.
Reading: 20 kg
